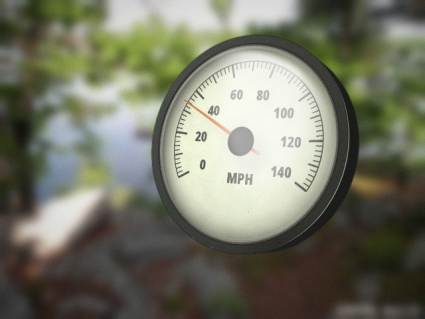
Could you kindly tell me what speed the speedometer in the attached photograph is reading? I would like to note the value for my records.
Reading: 34 mph
